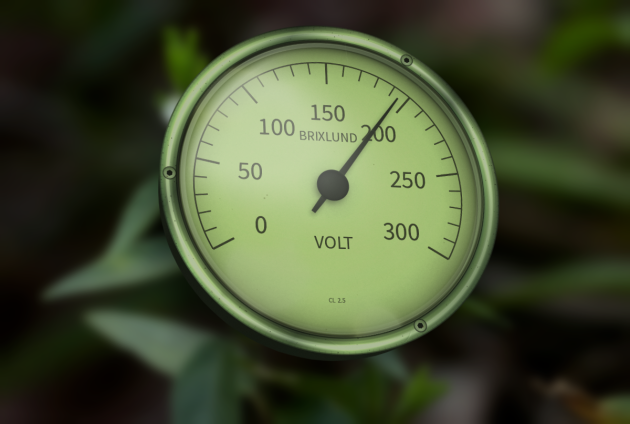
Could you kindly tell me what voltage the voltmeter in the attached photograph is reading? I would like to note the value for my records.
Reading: 195 V
